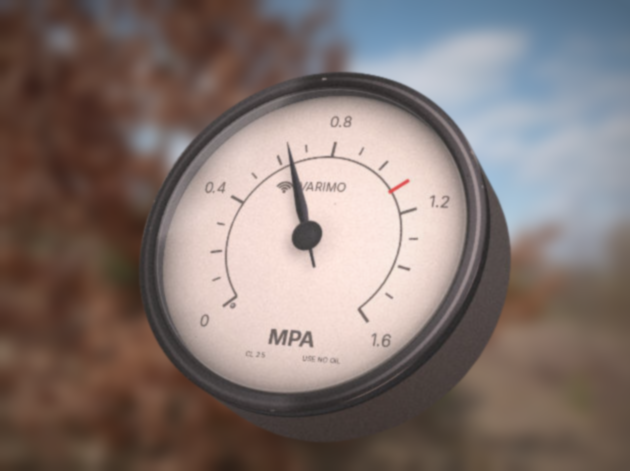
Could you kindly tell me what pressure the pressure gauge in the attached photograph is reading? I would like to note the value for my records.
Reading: 0.65 MPa
